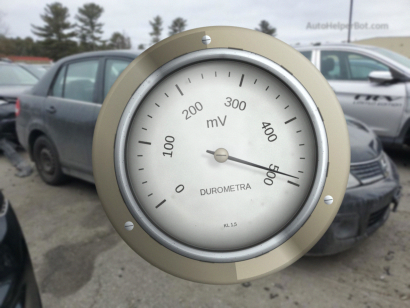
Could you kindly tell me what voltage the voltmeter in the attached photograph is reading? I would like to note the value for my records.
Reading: 490 mV
